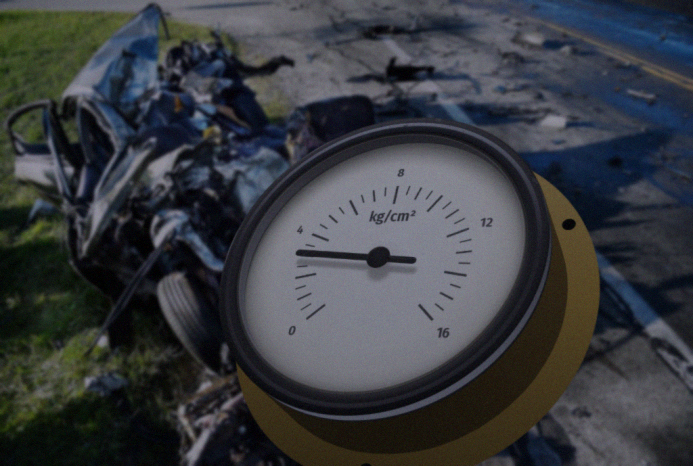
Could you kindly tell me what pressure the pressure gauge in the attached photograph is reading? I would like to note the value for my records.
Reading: 3 kg/cm²
